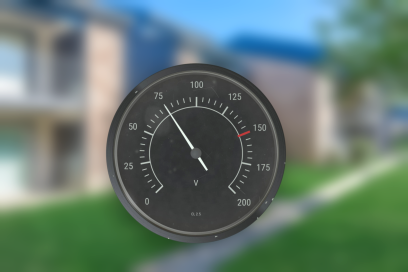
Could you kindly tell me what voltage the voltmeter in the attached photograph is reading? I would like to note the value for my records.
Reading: 75 V
